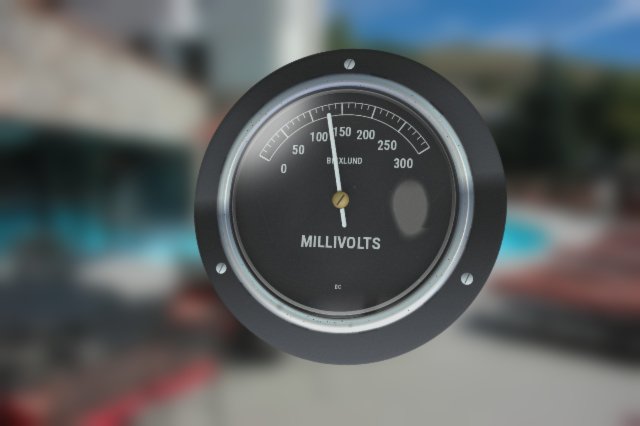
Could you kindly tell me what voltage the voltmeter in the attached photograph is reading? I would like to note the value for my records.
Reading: 130 mV
